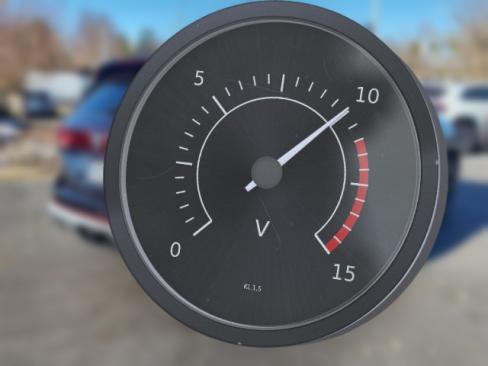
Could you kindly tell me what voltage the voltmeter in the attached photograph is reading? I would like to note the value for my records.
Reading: 10 V
